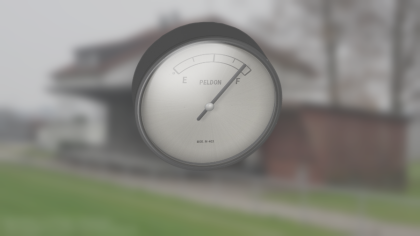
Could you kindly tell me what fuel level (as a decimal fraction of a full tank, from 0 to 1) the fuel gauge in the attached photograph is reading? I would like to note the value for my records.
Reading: 0.875
